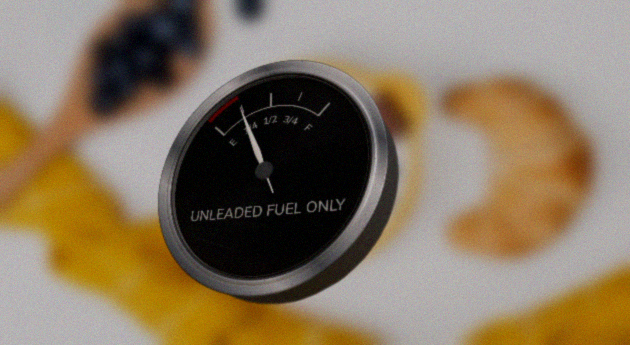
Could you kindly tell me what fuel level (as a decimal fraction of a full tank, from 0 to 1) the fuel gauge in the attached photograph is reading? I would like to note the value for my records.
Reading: 0.25
